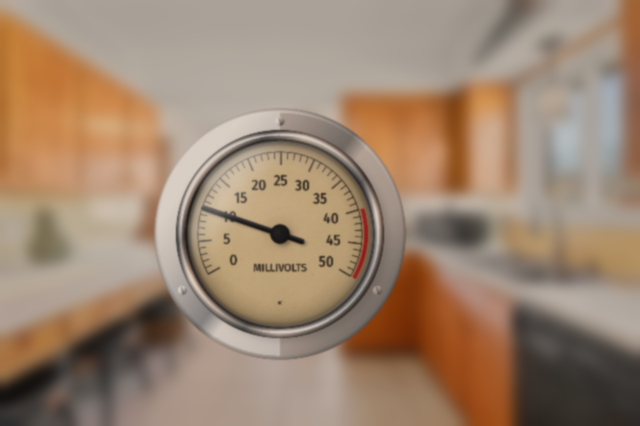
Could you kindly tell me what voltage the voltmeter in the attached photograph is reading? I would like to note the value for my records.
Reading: 10 mV
